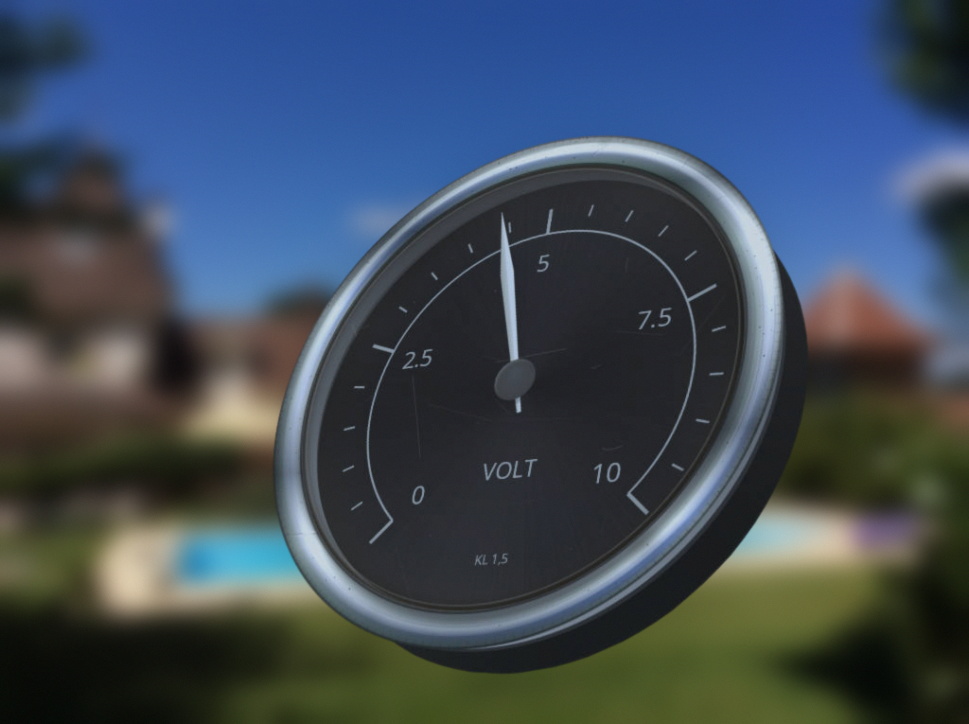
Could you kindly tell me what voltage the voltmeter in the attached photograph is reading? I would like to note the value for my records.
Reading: 4.5 V
